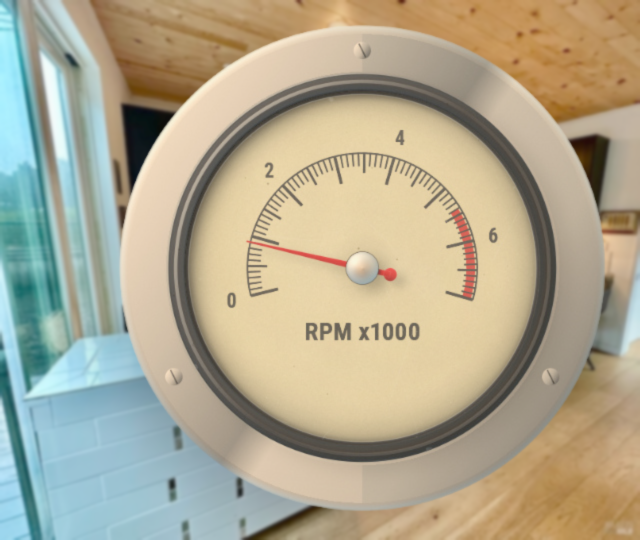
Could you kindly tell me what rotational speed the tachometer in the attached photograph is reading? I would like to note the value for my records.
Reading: 900 rpm
